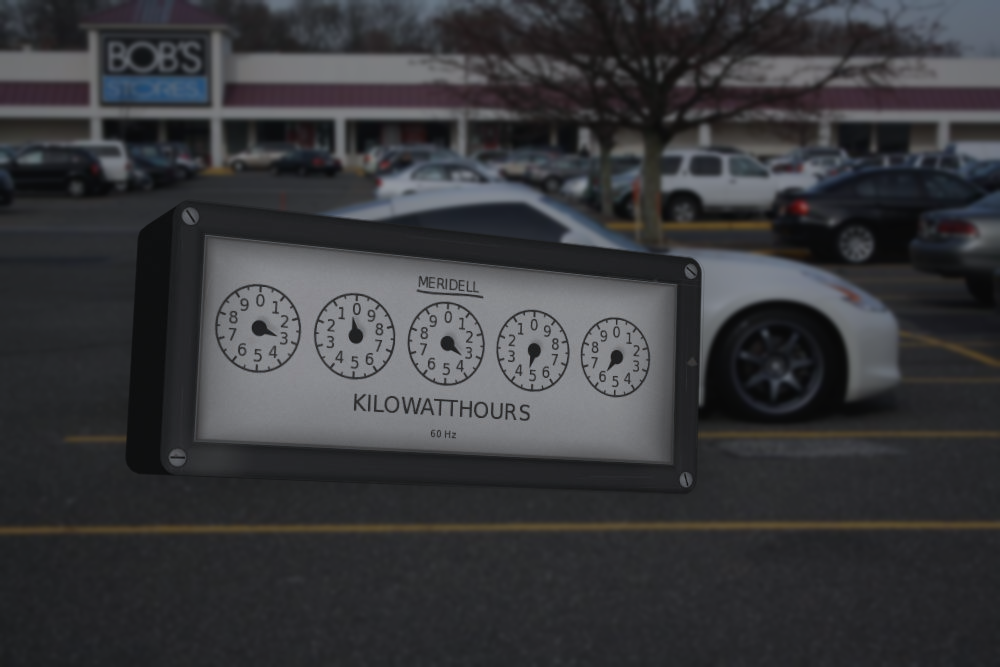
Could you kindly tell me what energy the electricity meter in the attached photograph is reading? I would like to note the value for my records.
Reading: 30346 kWh
